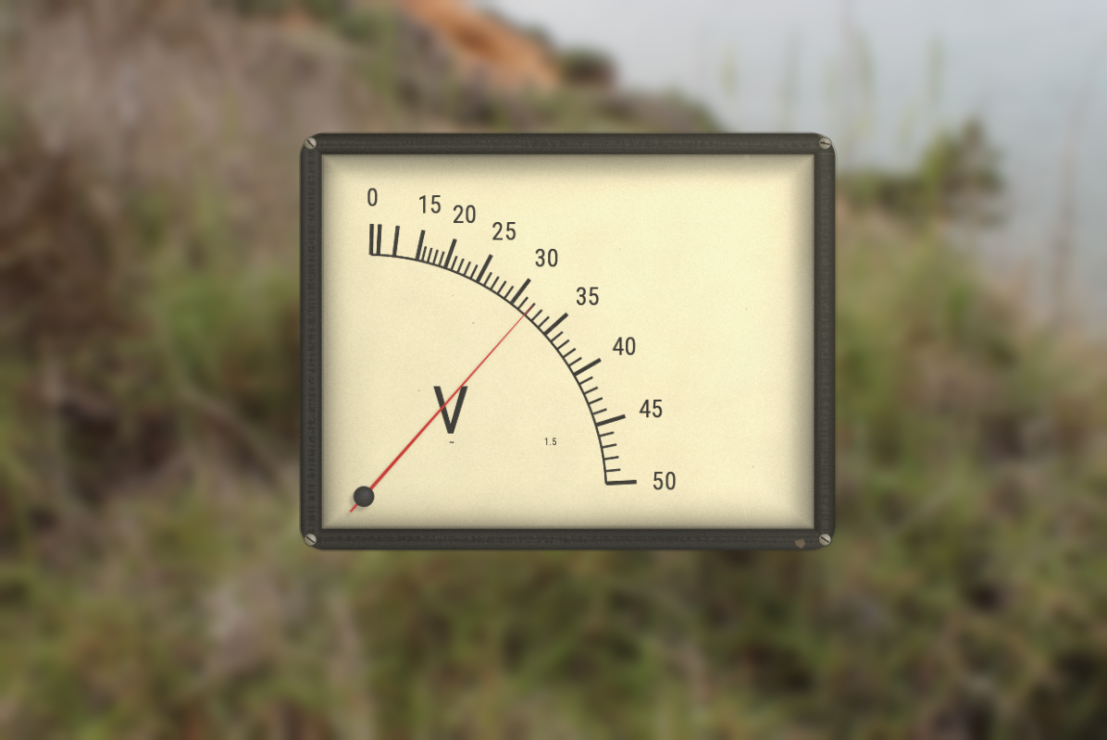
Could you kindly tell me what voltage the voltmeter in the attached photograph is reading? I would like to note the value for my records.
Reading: 32 V
